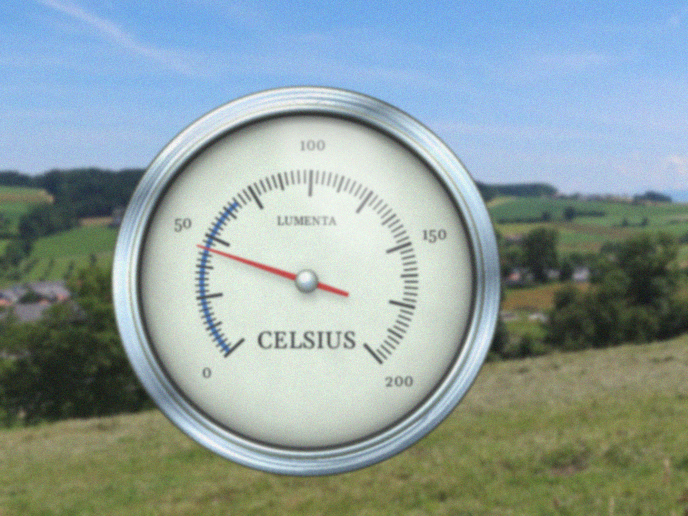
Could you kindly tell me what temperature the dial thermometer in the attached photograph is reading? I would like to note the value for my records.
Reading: 45 °C
